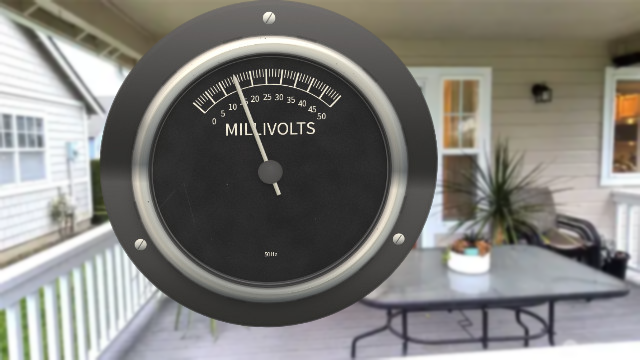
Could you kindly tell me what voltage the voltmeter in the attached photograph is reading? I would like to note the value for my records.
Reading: 15 mV
